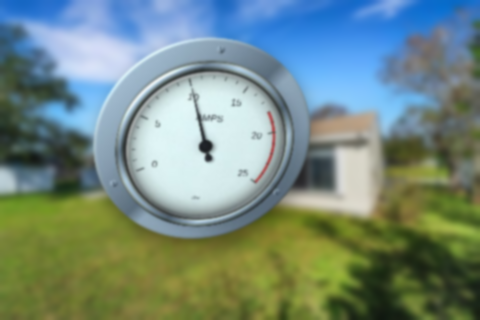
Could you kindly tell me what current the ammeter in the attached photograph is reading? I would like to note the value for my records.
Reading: 10 A
